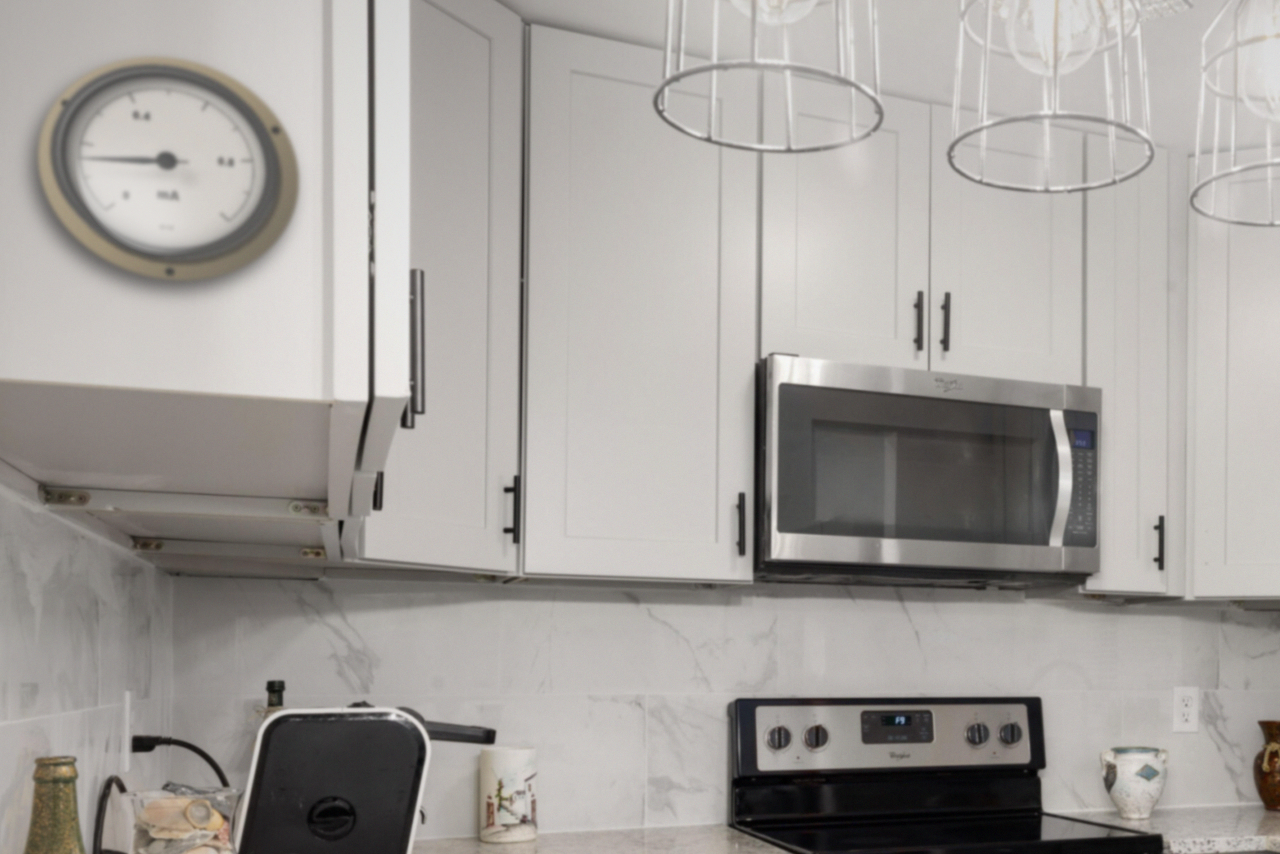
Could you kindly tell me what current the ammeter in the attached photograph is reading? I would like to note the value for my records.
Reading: 0.15 mA
